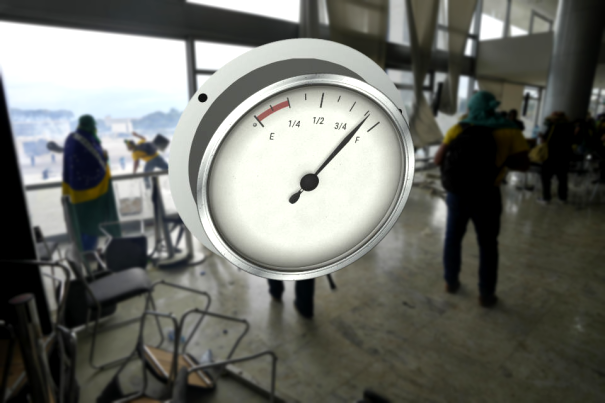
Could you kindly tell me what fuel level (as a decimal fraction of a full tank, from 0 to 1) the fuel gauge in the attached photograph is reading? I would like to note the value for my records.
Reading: 0.875
